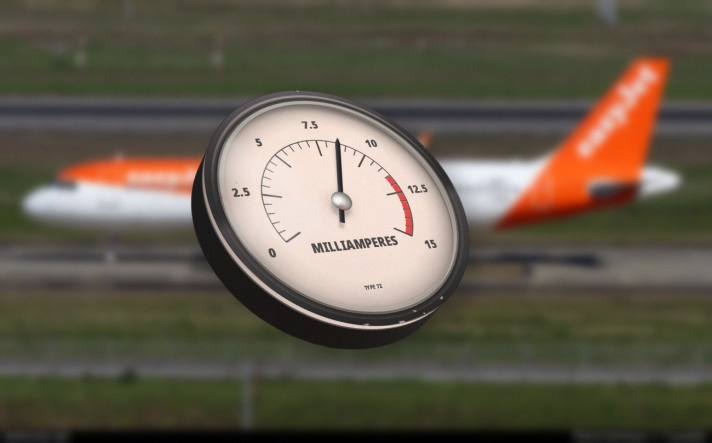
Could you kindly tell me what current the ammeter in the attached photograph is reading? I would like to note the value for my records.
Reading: 8.5 mA
